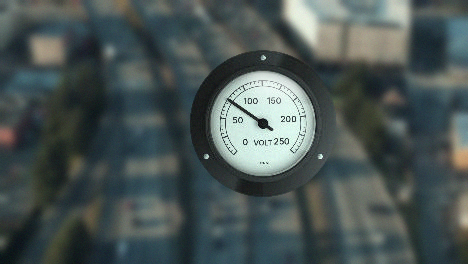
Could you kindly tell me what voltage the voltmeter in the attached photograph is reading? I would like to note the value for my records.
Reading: 75 V
